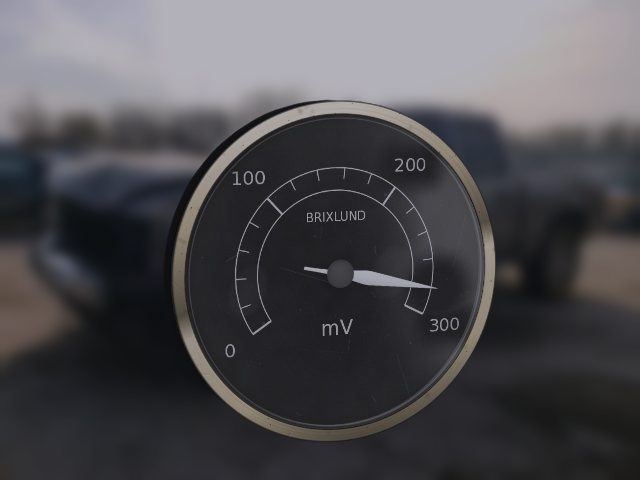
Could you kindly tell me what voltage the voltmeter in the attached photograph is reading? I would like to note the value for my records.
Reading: 280 mV
